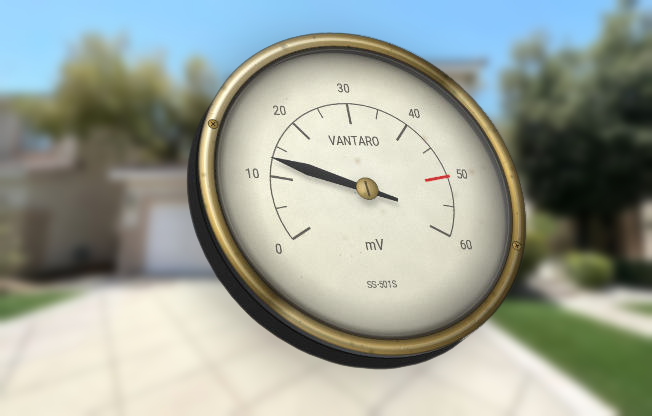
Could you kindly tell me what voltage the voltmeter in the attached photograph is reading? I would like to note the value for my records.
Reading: 12.5 mV
